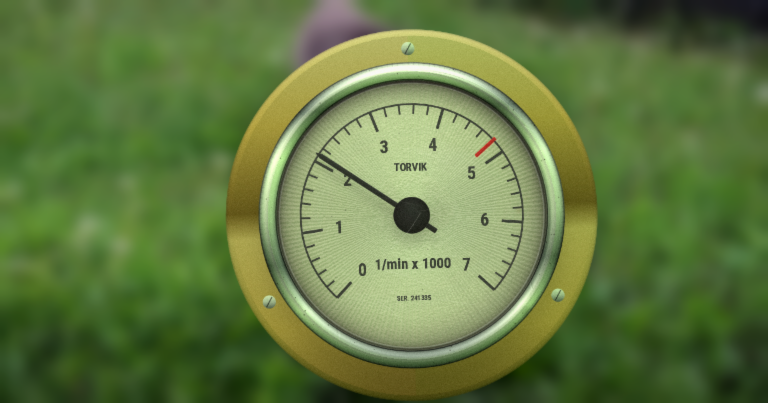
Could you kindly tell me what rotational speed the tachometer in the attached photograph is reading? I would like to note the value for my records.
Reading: 2100 rpm
